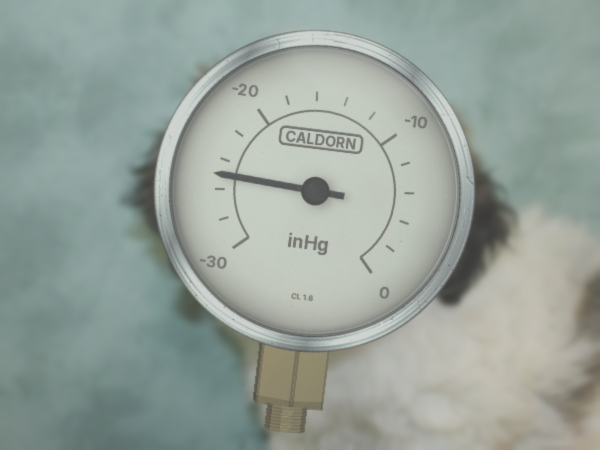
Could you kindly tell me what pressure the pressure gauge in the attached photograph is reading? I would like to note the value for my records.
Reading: -25 inHg
